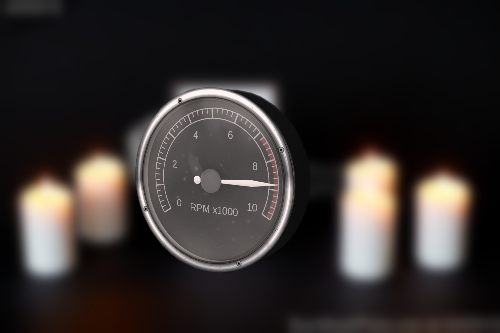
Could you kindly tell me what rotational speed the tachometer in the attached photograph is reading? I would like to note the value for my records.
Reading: 8800 rpm
